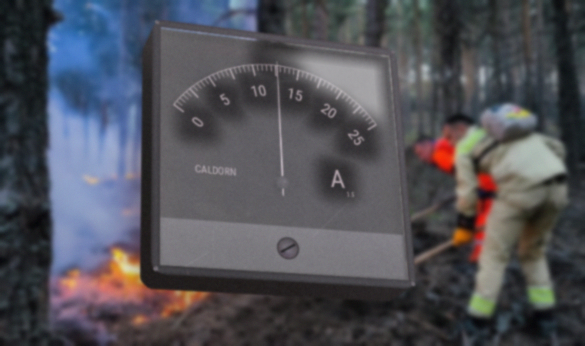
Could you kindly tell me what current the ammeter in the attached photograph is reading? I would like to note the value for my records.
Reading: 12.5 A
